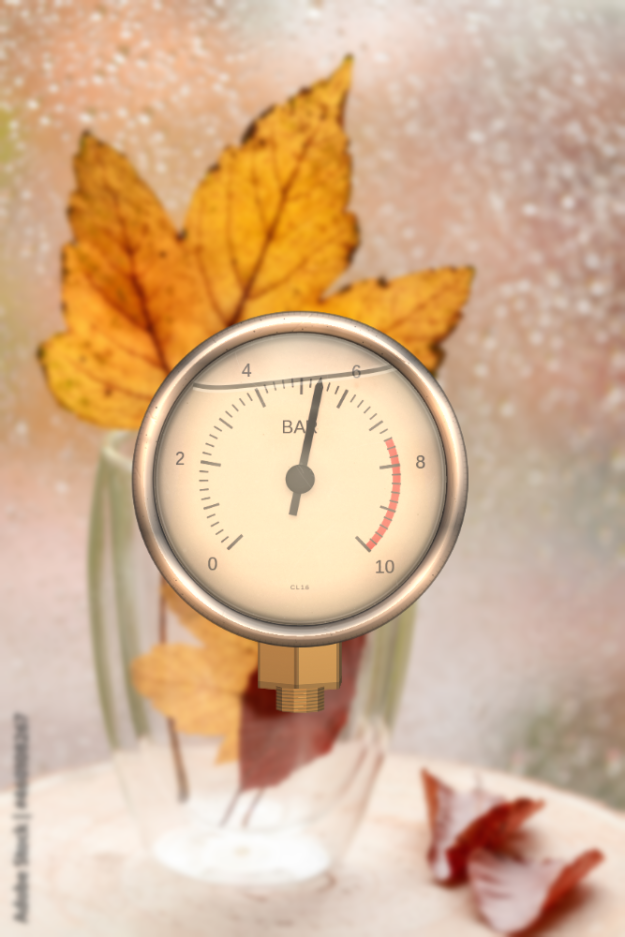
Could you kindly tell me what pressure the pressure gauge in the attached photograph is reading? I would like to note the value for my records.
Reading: 5.4 bar
